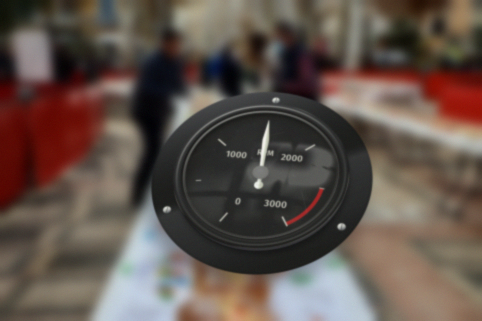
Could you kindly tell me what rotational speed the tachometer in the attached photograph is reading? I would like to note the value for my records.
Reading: 1500 rpm
